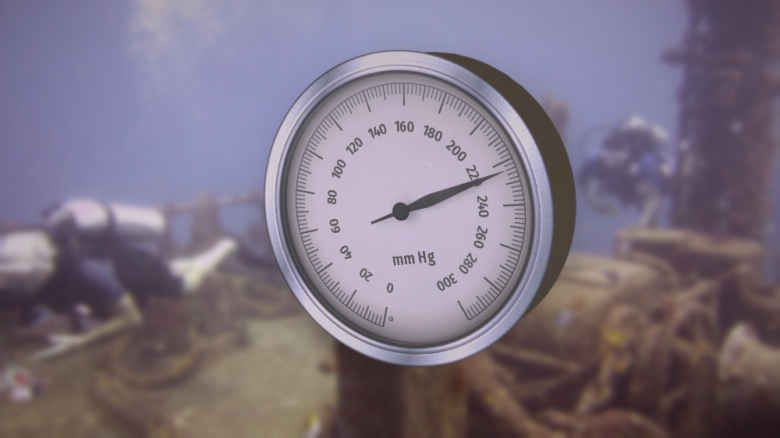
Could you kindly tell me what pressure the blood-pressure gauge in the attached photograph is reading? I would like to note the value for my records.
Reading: 224 mmHg
